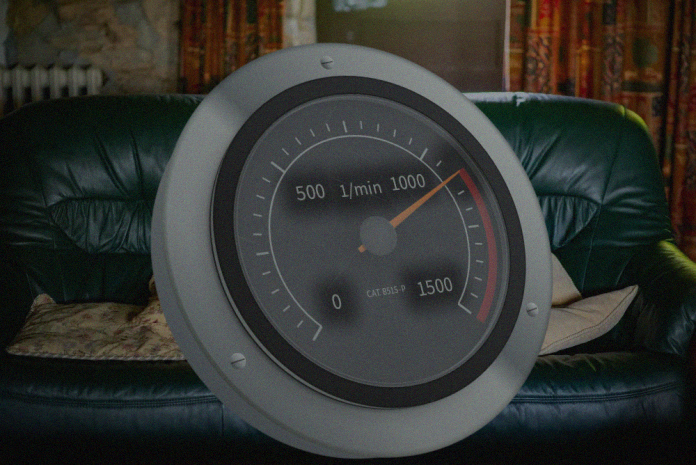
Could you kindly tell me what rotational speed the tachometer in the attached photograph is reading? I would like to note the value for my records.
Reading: 1100 rpm
